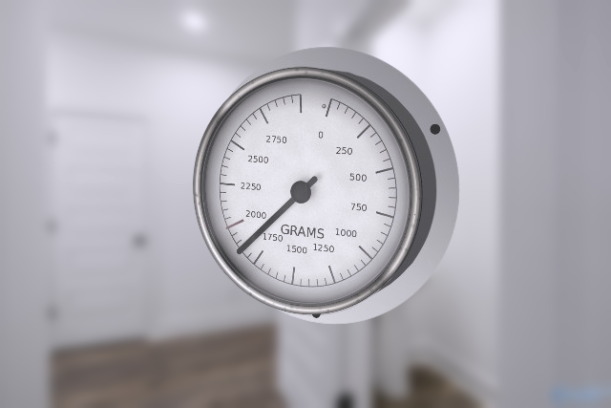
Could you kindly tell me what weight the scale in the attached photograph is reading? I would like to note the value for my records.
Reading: 1850 g
